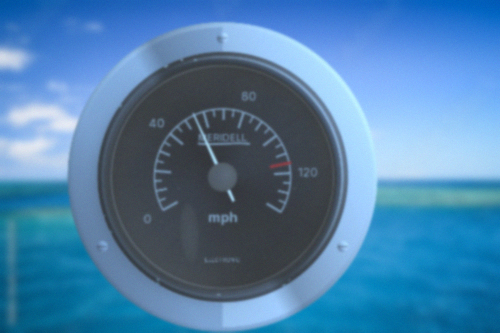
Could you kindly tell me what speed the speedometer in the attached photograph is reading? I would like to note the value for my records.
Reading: 55 mph
